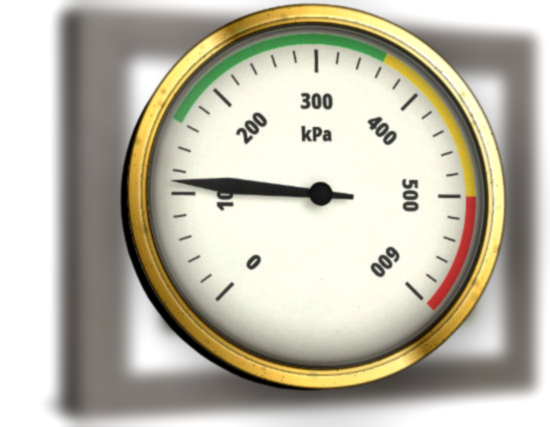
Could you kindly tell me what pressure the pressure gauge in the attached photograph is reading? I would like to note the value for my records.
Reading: 110 kPa
